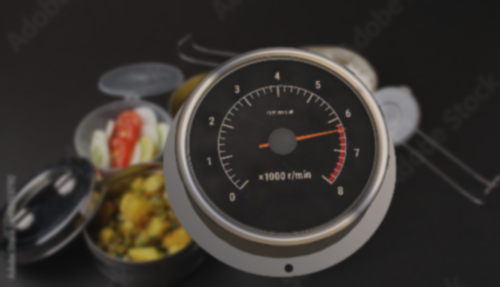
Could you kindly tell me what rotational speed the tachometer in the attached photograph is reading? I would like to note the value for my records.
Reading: 6400 rpm
